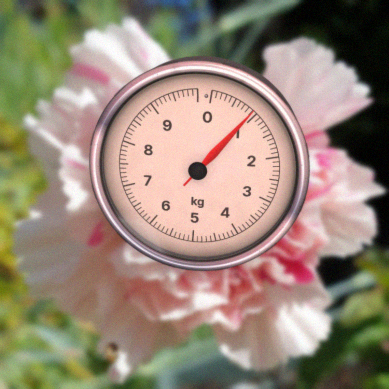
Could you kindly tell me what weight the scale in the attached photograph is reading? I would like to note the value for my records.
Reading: 0.9 kg
